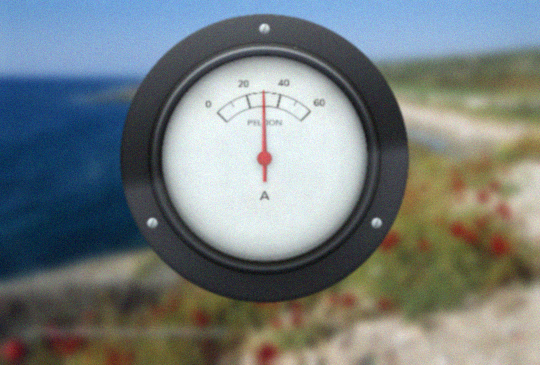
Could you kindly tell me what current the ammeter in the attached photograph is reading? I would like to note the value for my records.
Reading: 30 A
